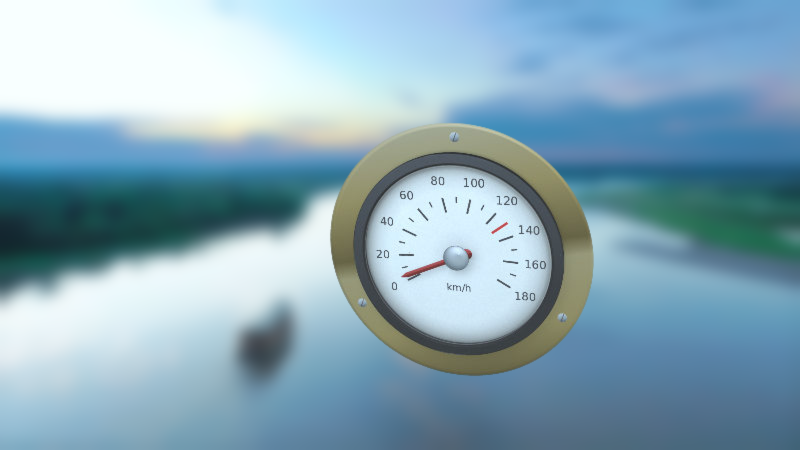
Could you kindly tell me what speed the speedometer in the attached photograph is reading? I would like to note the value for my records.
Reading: 5 km/h
